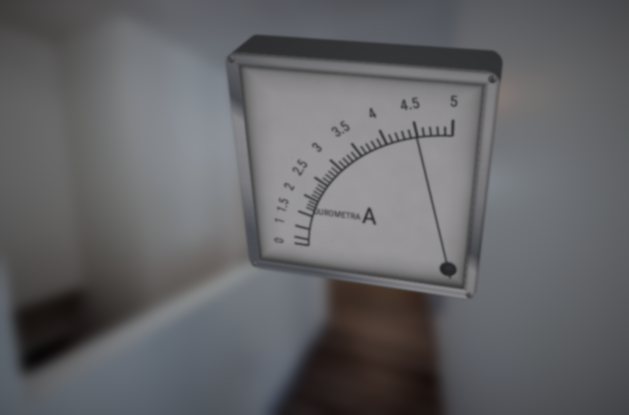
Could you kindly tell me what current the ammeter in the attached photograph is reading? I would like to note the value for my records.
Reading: 4.5 A
